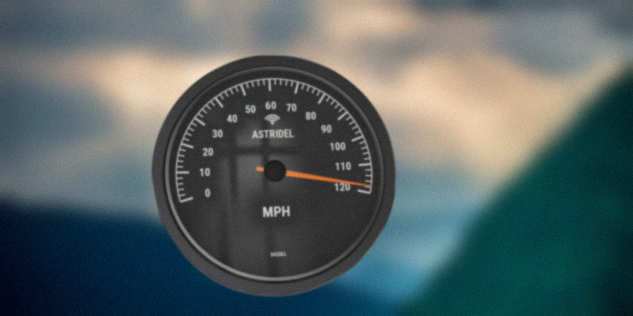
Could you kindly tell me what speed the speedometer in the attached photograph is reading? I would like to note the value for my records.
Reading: 118 mph
